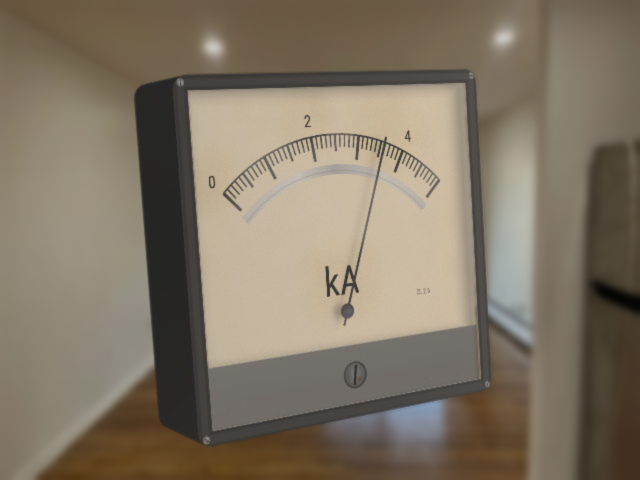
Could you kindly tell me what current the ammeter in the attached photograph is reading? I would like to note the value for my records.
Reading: 3.5 kA
